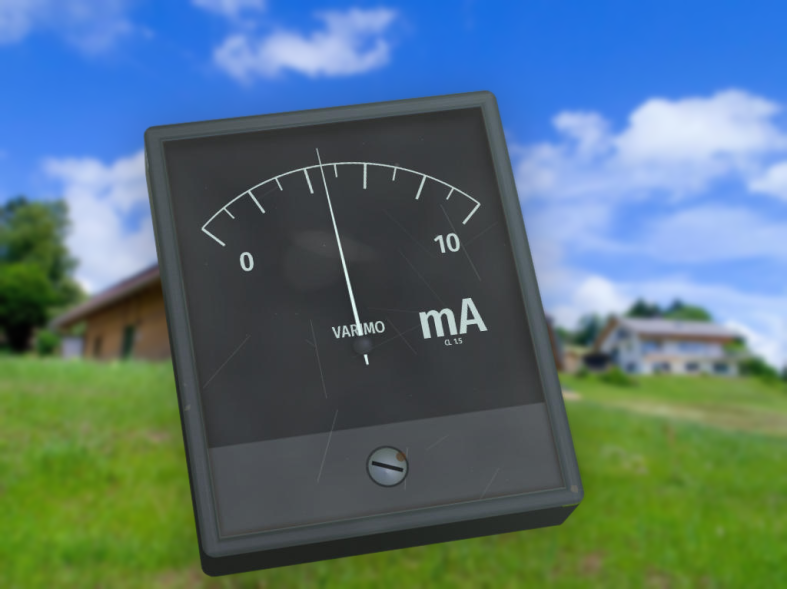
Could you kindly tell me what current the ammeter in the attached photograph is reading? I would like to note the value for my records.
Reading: 4.5 mA
